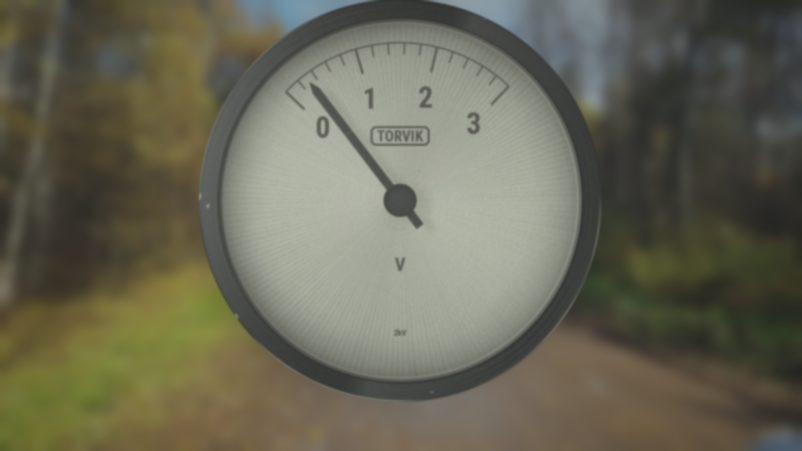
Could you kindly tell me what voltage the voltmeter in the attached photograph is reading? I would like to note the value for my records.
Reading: 0.3 V
